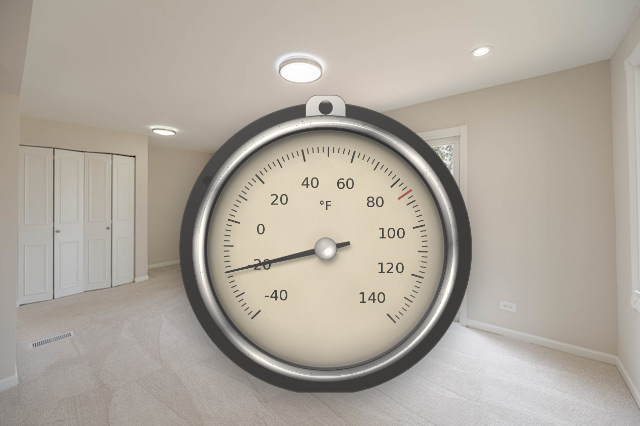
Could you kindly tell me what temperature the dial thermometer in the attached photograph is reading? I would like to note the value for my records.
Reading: -20 °F
